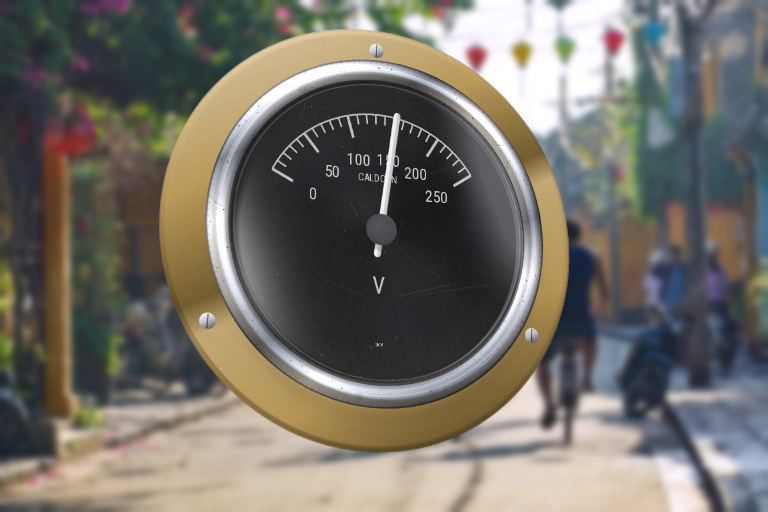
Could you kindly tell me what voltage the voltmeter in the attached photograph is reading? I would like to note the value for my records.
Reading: 150 V
